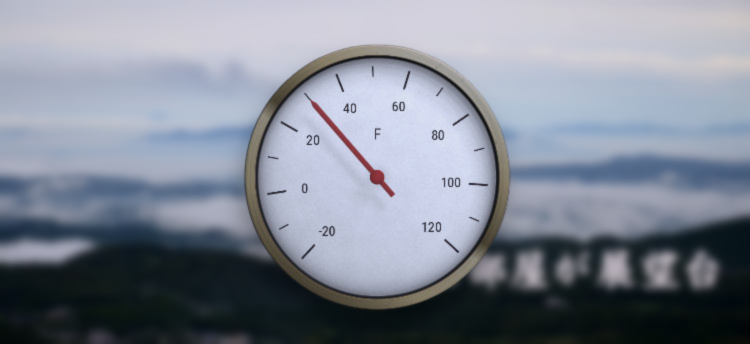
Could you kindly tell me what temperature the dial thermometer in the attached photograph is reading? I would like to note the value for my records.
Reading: 30 °F
